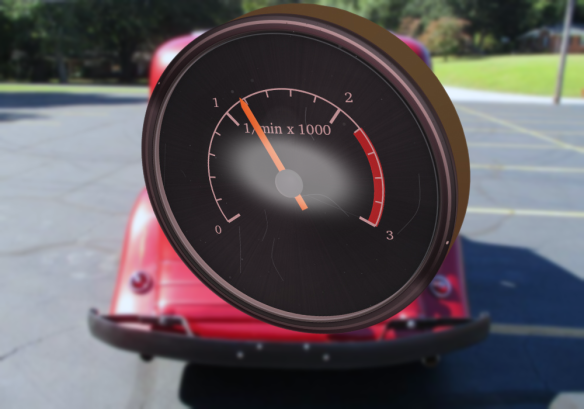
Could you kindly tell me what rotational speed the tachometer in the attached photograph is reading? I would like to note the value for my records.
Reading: 1200 rpm
